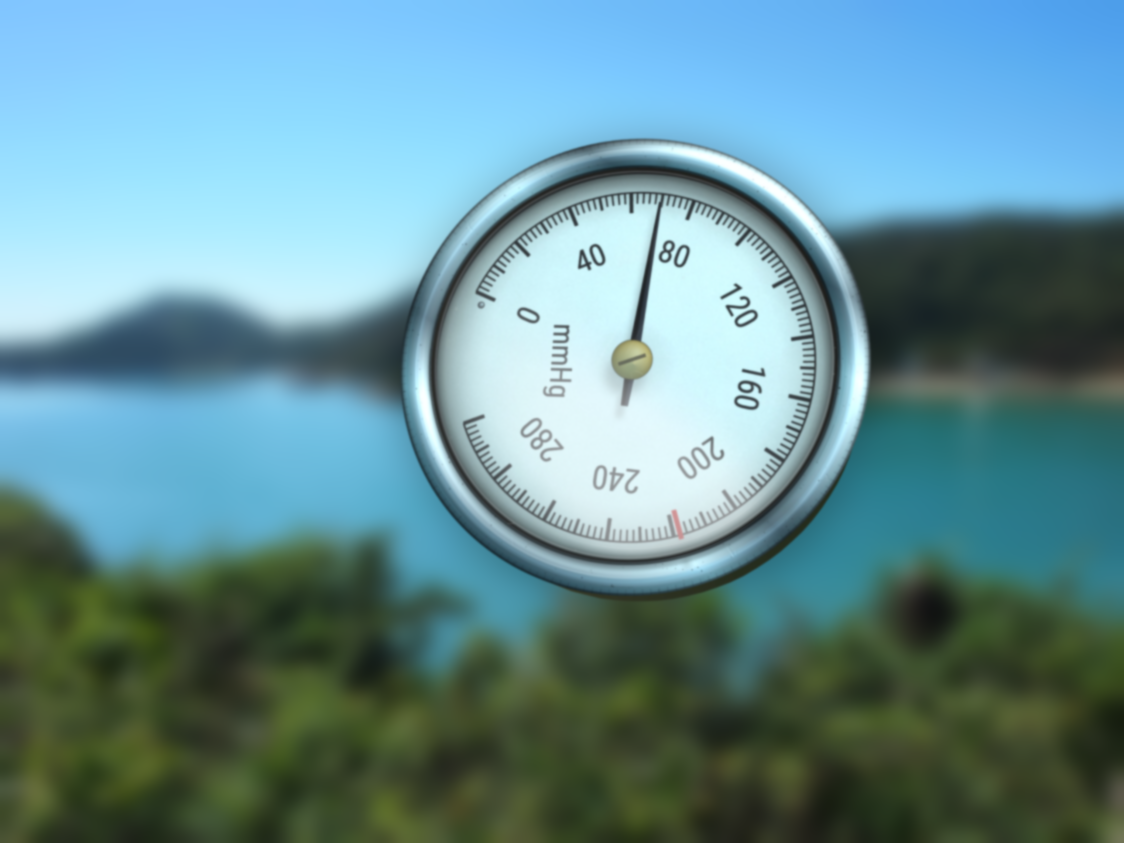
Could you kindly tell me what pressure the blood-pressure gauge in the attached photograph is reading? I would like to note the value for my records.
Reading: 70 mmHg
